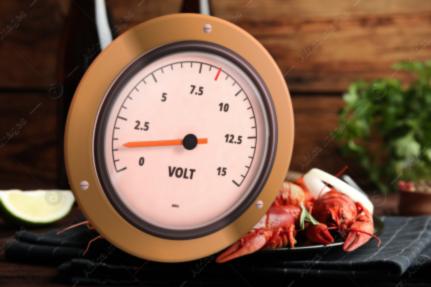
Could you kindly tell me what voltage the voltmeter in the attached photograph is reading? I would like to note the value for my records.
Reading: 1.25 V
